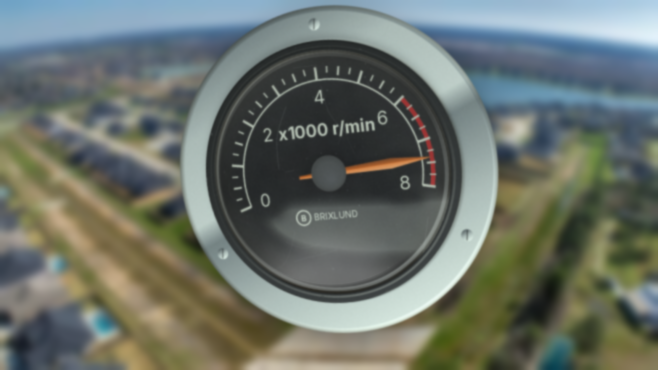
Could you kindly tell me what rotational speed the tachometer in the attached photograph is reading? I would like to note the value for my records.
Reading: 7375 rpm
